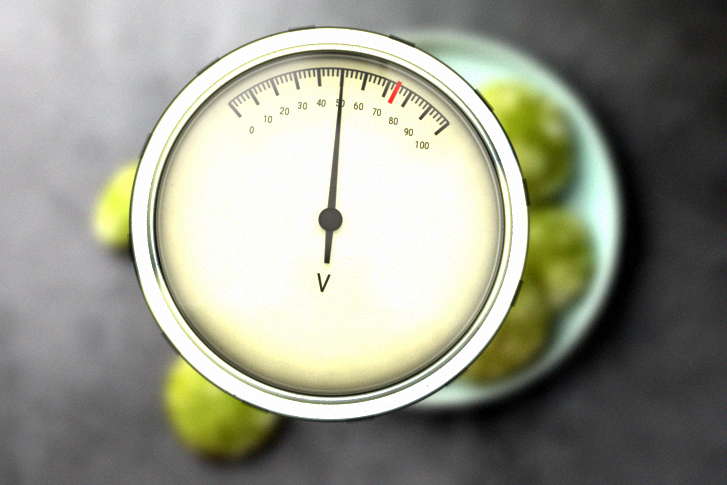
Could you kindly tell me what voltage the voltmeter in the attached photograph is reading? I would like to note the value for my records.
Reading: 50 V
